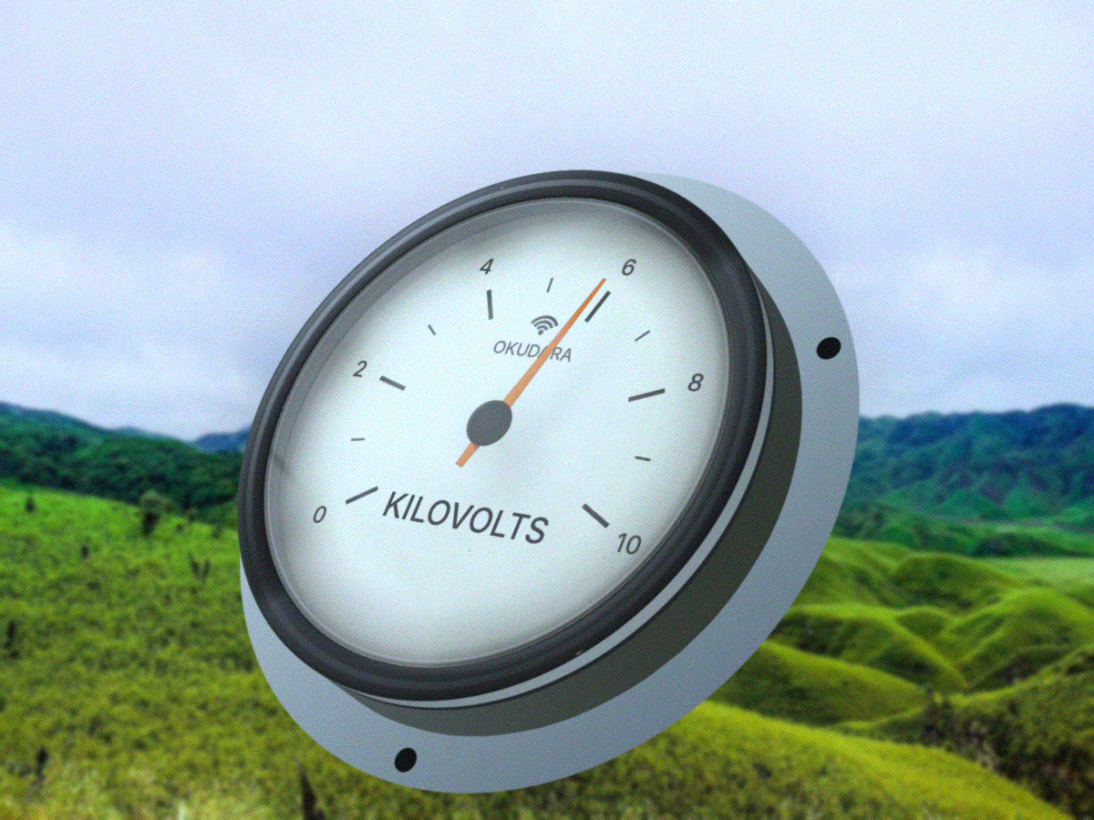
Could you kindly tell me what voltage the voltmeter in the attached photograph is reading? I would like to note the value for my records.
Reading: 6 kV
